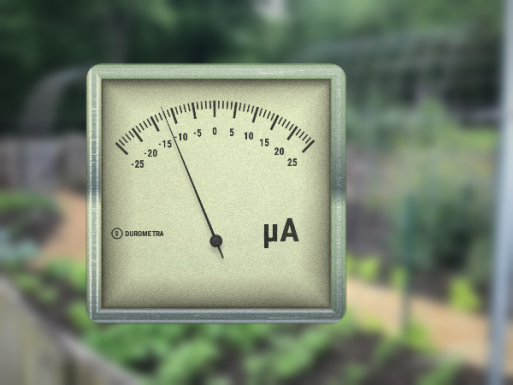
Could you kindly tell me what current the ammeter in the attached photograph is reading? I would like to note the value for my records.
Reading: -12 µA
